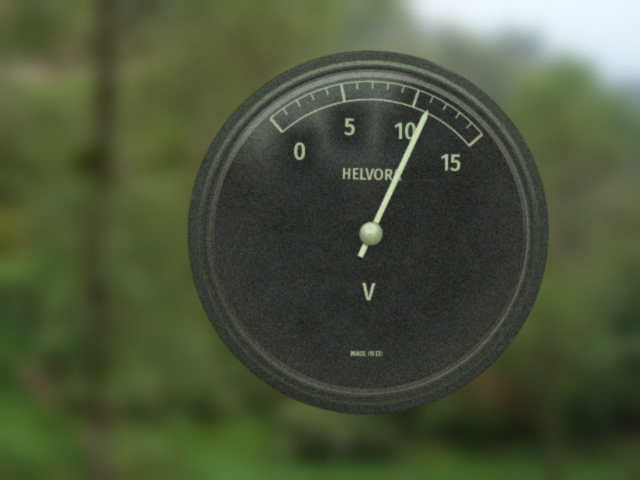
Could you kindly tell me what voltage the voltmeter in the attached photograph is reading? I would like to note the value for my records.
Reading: 11 V
